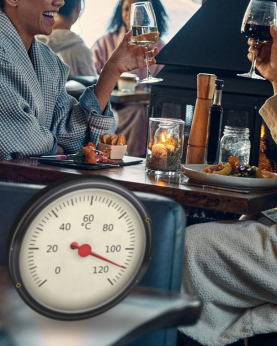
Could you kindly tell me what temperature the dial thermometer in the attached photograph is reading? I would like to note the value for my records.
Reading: 110 °C
